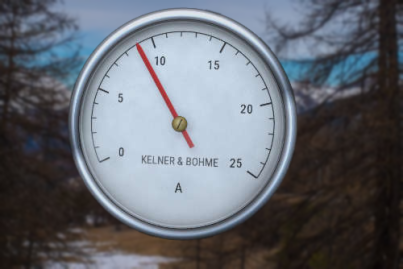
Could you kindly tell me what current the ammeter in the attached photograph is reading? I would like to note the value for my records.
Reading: 9 A
